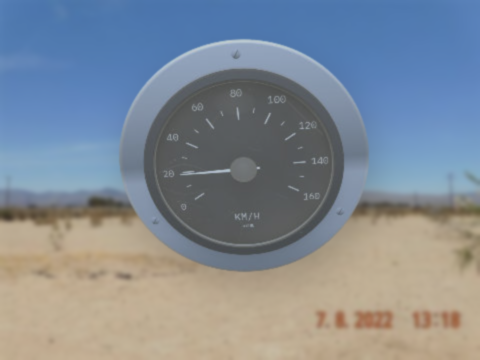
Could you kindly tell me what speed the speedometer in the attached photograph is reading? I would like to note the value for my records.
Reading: 20 km/h
